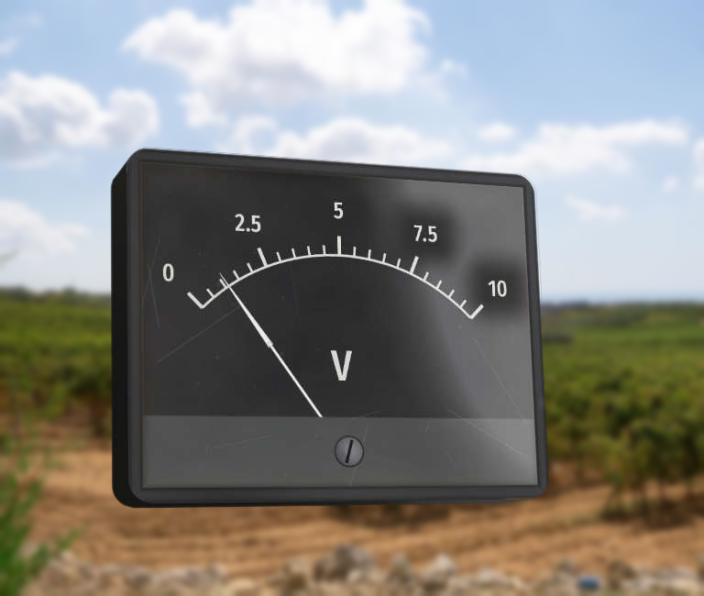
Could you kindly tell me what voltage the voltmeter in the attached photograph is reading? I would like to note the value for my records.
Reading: 1 V
